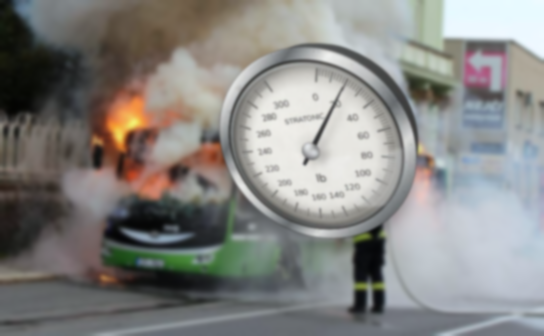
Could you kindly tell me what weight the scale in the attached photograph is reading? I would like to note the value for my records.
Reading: 20 lb
